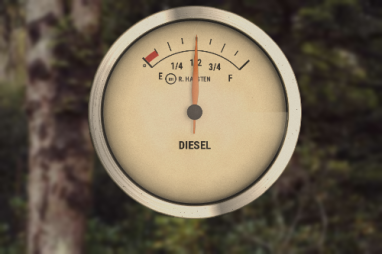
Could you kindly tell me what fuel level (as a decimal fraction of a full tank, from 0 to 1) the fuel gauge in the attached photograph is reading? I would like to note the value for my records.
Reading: 0.5
